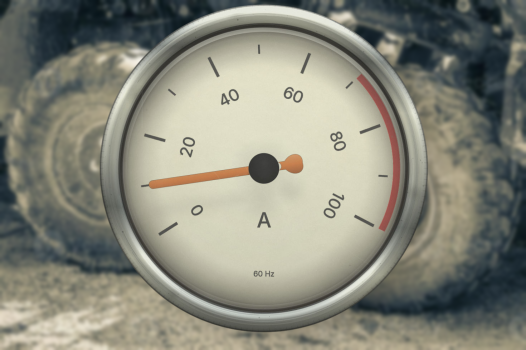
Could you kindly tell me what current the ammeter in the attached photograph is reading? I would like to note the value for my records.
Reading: 10 A
